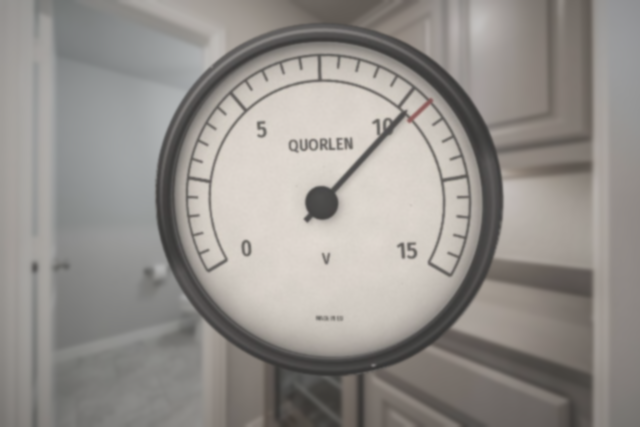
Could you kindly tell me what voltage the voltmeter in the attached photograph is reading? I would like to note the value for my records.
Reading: 10.25 V
